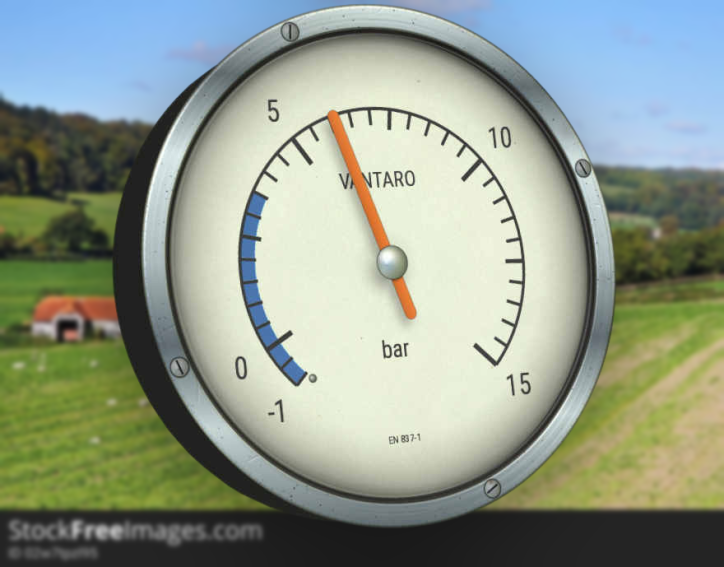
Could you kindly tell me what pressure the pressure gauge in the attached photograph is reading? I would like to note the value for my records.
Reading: 6 bar
